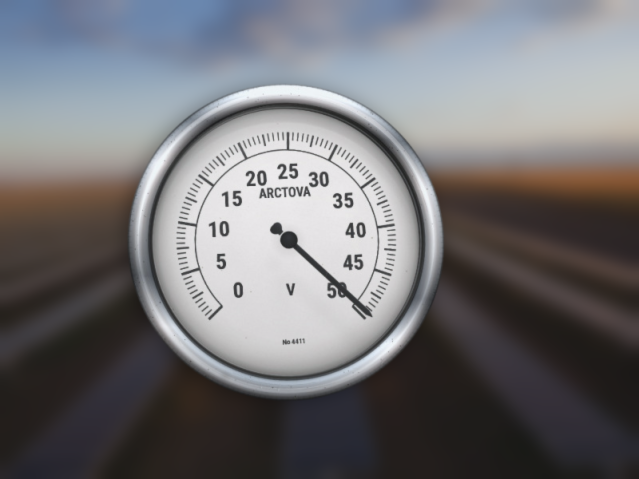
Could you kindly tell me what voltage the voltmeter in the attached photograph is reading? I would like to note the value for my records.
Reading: 49.5 V
